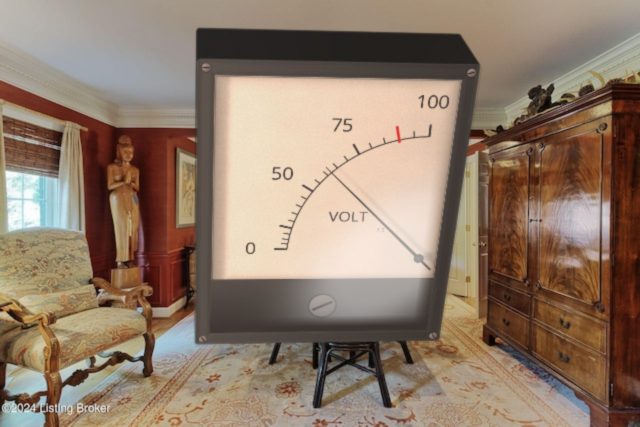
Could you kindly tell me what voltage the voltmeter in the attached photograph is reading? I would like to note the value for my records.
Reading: 62.5 V
